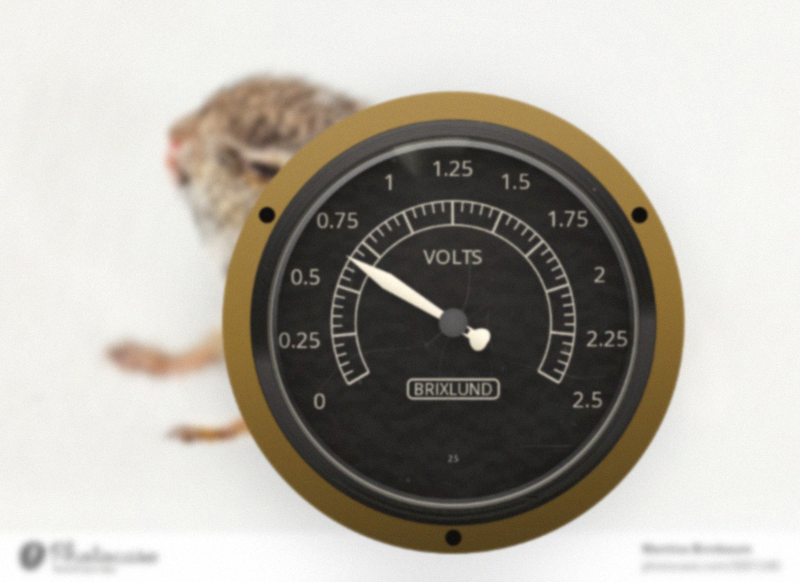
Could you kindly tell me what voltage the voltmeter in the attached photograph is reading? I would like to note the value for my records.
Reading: 0.65 V
